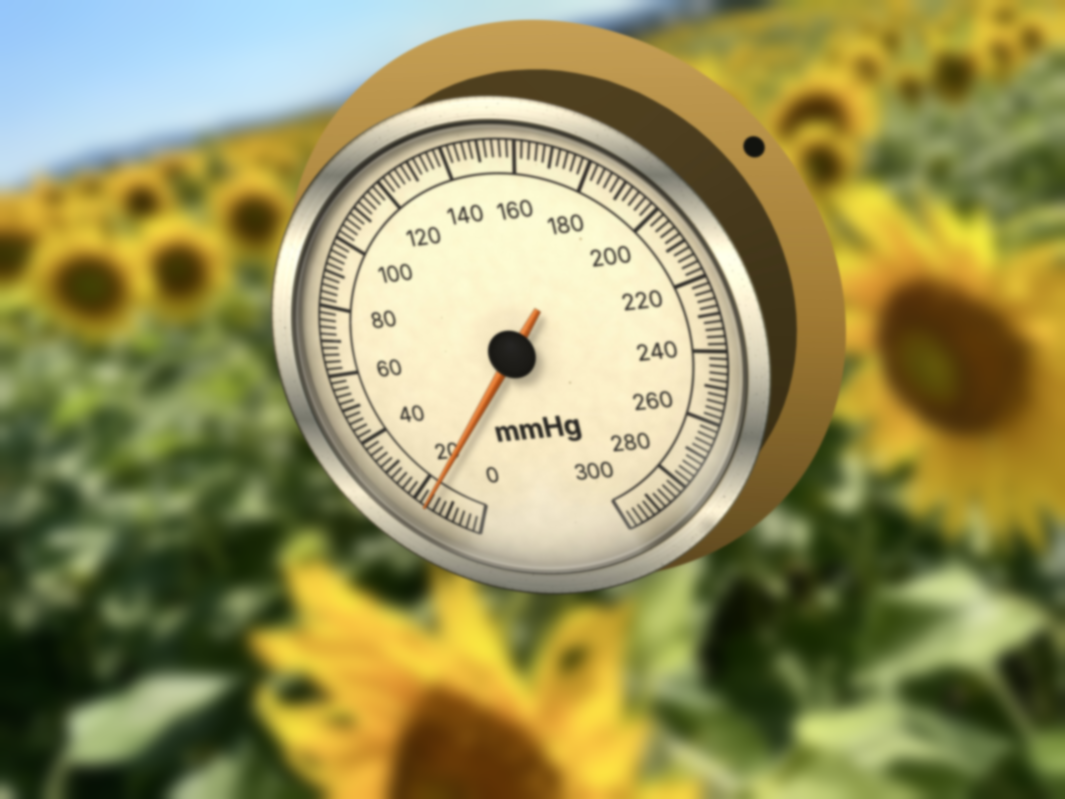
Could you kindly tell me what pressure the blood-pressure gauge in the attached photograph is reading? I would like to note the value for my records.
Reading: 16 mmHg
